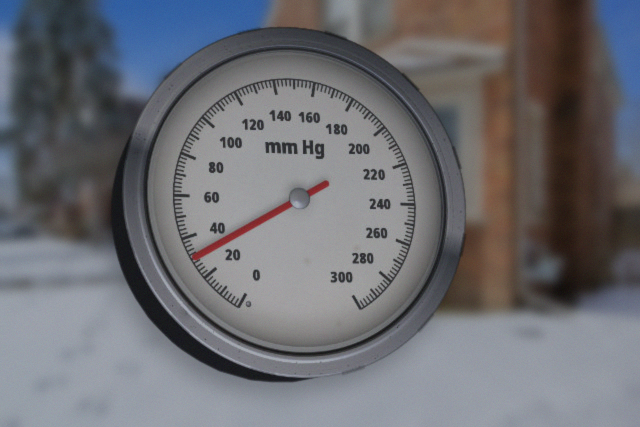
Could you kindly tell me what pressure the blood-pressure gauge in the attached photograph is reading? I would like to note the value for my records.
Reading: 30 mmHg
